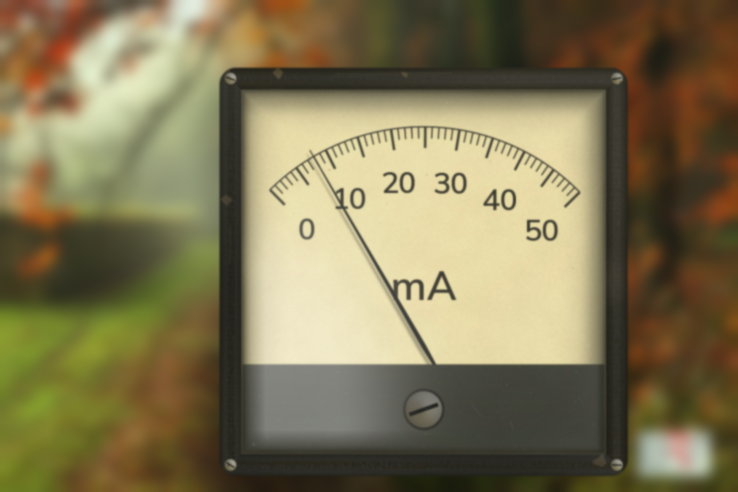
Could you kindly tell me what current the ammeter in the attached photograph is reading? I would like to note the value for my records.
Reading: 8 mA
